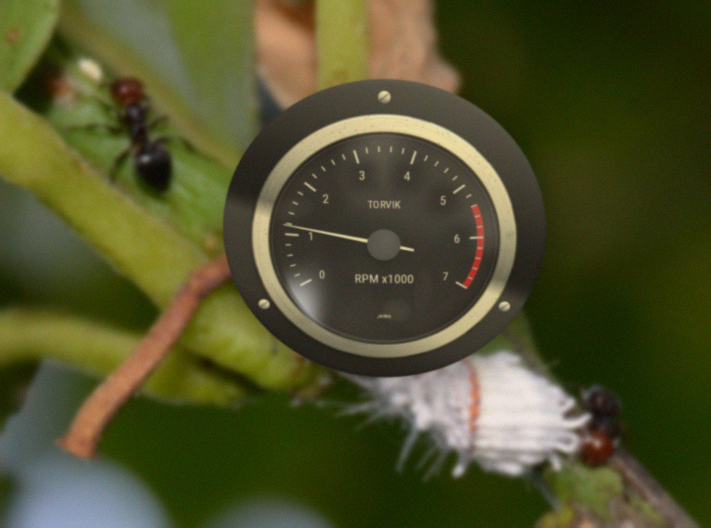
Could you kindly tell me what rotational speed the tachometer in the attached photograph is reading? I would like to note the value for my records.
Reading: 1200 rpm
